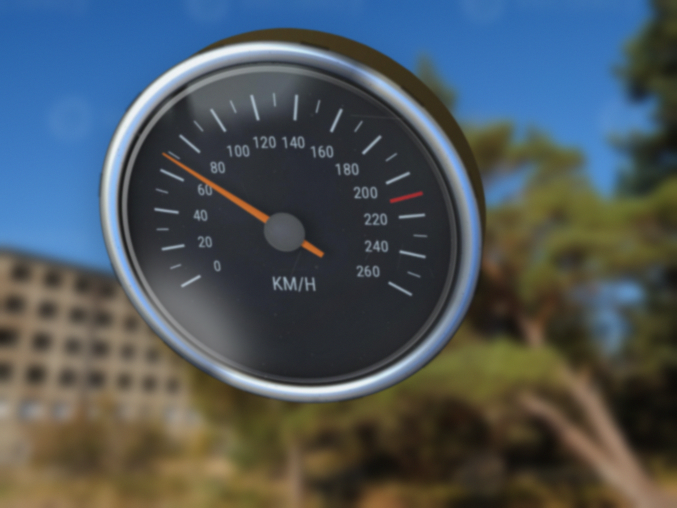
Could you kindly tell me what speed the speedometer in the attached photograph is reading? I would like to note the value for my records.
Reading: 70 km/h
